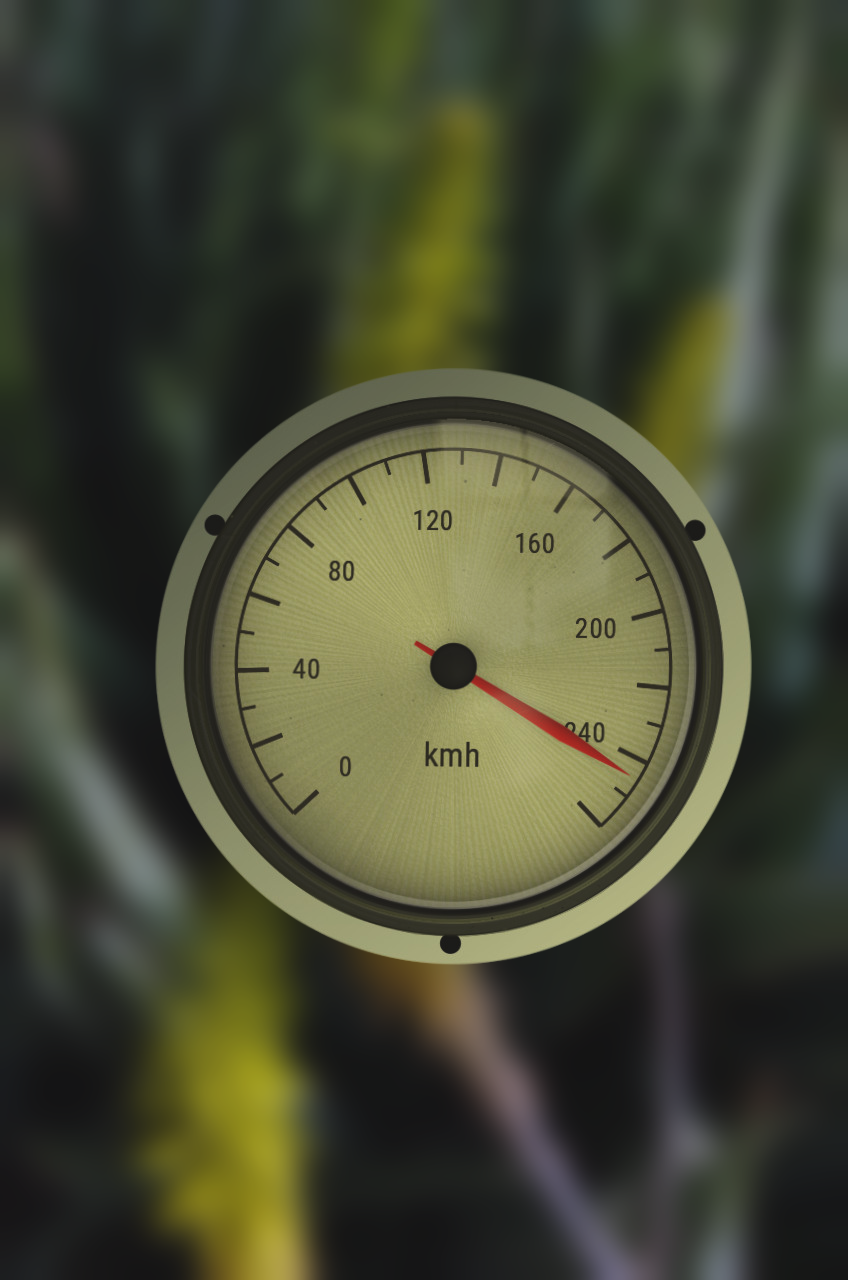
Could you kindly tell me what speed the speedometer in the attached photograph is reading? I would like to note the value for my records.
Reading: 245 km/h
